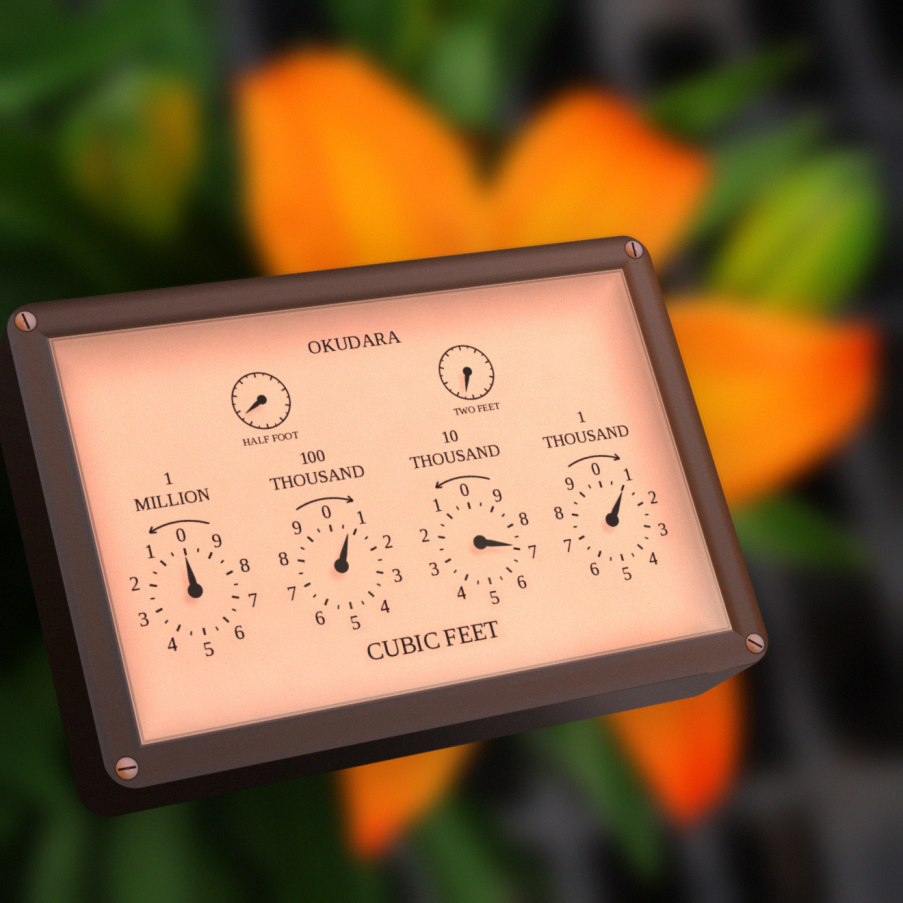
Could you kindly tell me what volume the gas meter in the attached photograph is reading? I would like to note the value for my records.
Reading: 7100 ft³
